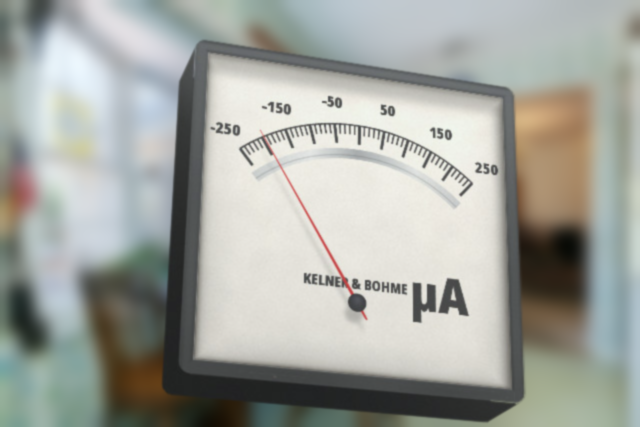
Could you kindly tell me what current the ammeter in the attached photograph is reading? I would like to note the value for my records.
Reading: -200 µA
